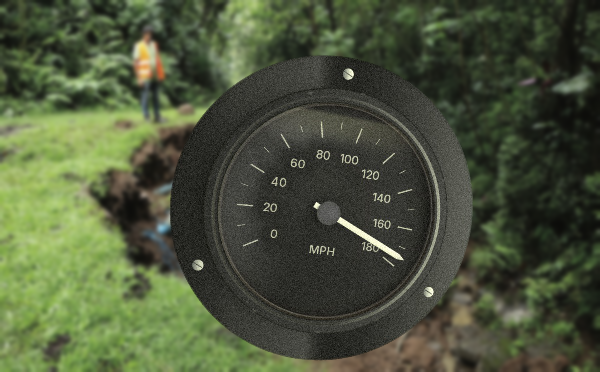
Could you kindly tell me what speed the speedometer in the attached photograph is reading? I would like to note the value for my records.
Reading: 175 mph
